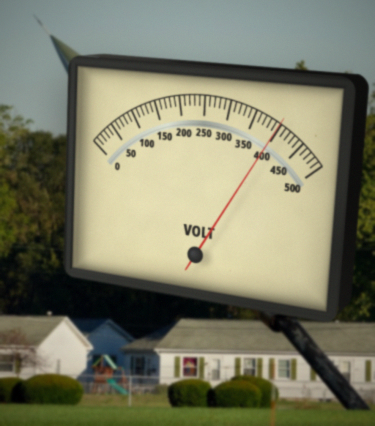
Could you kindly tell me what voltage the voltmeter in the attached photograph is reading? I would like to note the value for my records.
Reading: 400 V
